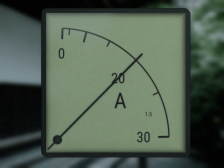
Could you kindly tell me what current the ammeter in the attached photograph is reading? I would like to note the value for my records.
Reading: 20 A
